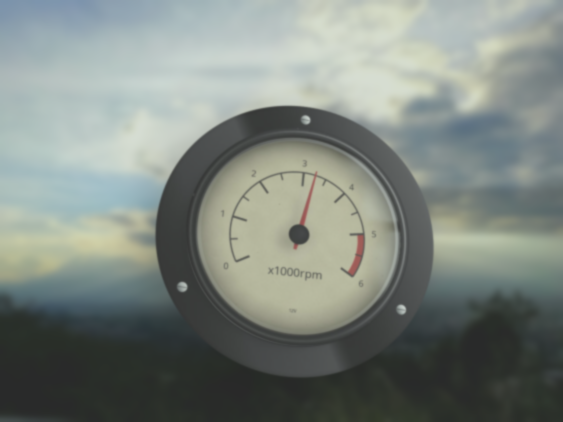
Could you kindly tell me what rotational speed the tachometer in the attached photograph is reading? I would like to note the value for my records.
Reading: 3250 rpm
